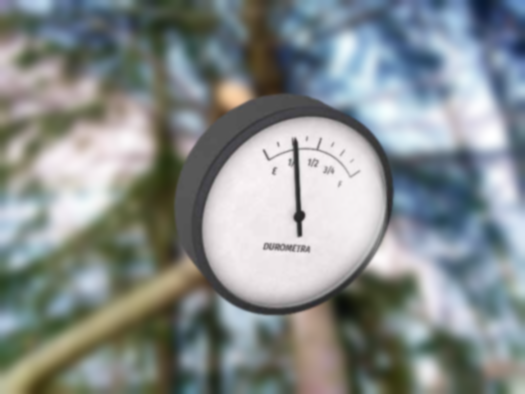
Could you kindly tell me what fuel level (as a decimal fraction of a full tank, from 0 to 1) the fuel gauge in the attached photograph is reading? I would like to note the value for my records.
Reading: 0.25
